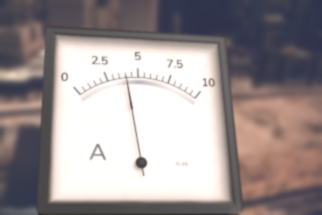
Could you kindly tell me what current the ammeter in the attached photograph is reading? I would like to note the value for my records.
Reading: 4 A
